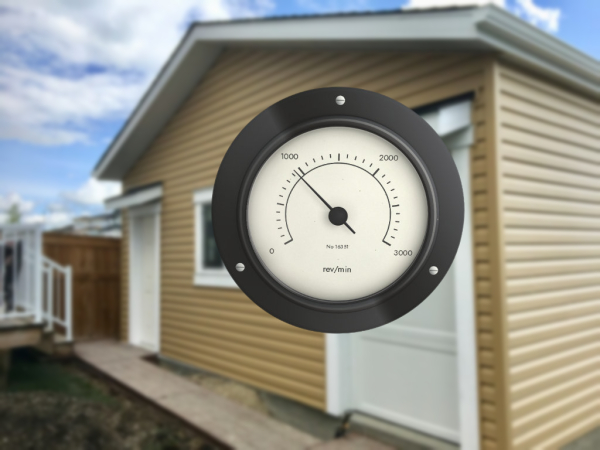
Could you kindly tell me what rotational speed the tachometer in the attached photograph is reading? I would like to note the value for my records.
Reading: 950 rpm
